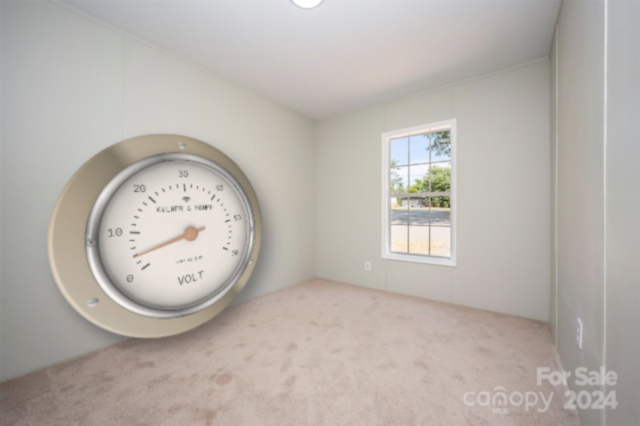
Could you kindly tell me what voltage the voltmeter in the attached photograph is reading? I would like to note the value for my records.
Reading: 4 V
